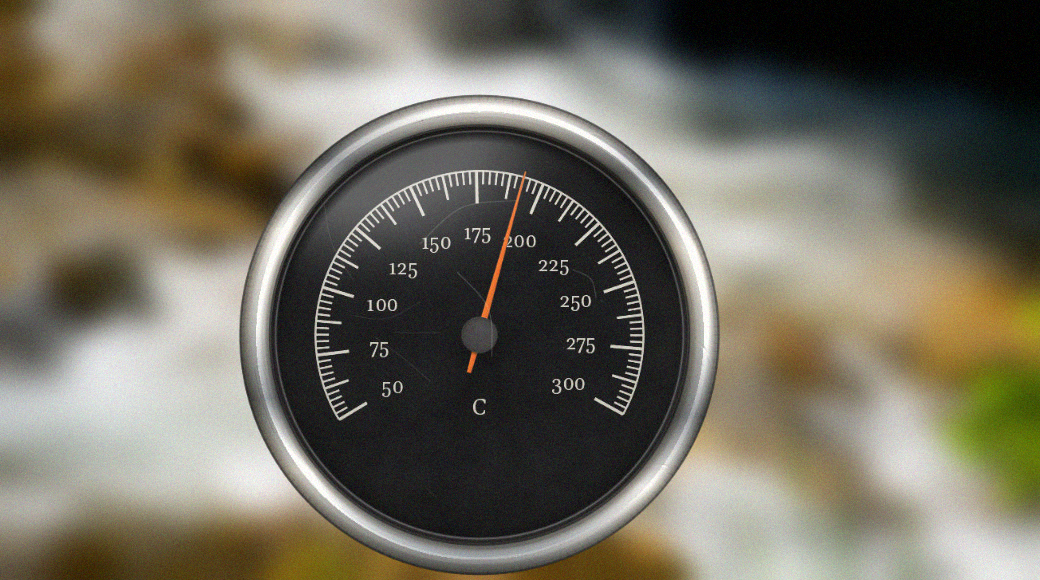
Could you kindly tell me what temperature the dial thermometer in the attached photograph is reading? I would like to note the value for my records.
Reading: 192.5 °C
